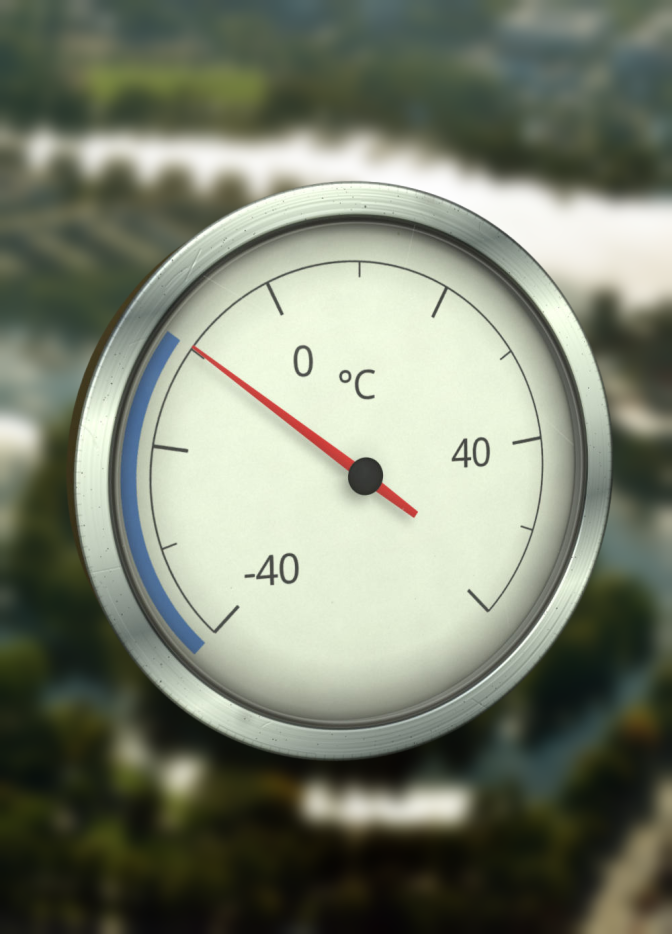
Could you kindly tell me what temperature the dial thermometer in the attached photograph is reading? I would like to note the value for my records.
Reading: -10 °C
